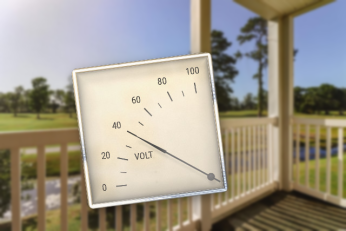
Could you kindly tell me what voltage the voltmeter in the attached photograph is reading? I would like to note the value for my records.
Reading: 40 V
